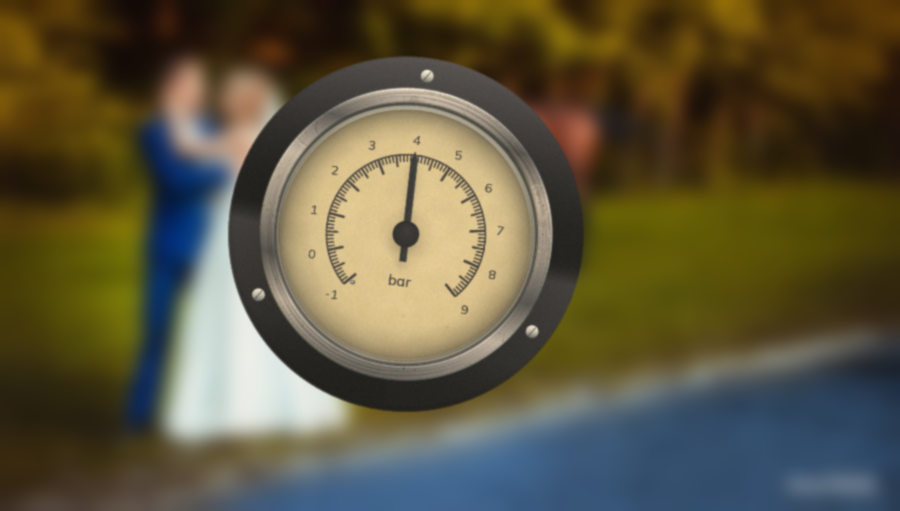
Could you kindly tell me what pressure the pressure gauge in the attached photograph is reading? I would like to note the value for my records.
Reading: 4 bar
